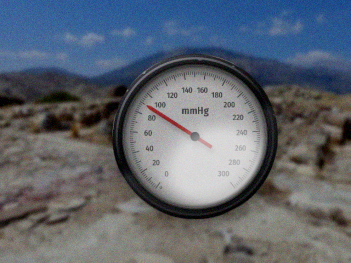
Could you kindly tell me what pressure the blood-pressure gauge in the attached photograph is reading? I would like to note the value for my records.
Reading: 90 mmHg
